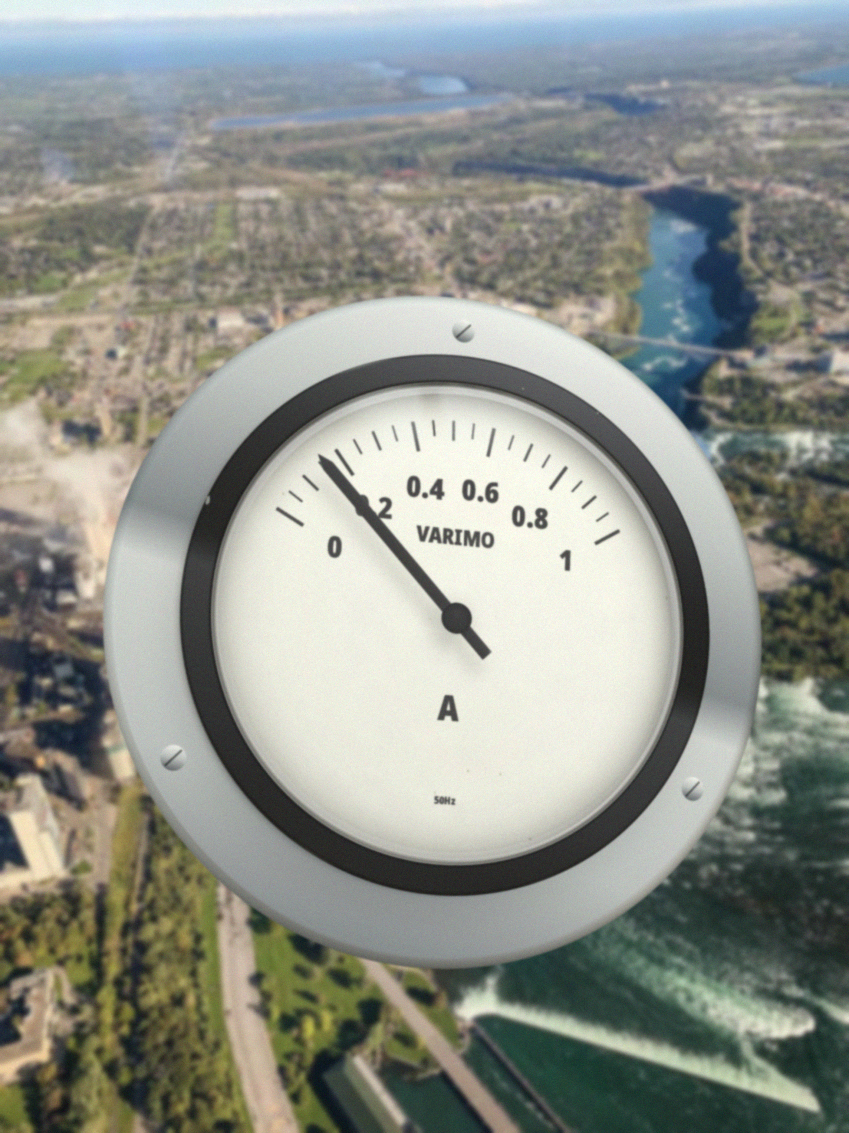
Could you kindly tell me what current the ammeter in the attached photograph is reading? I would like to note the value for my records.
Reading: 0.15 A
